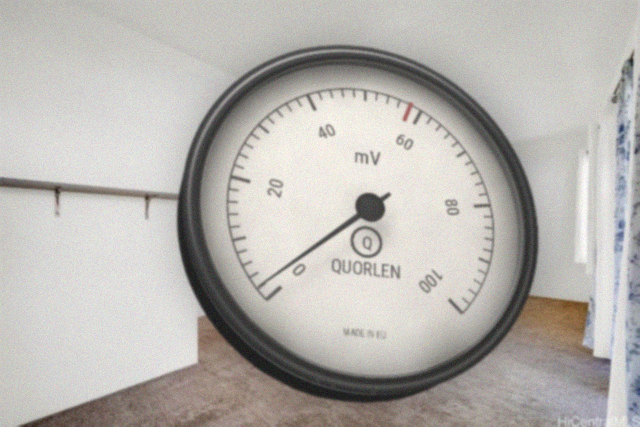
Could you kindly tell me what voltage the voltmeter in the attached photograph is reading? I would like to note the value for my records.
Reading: 2 mV
